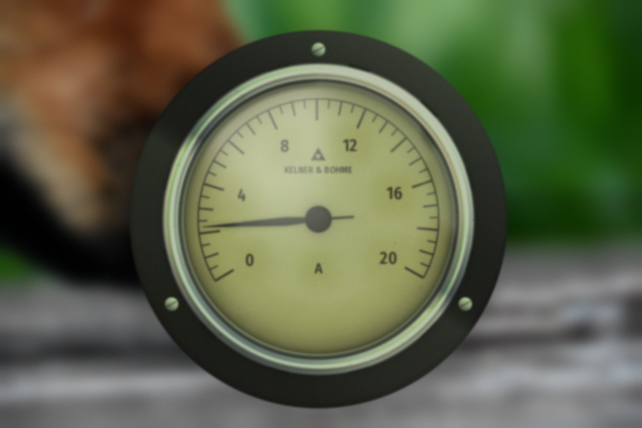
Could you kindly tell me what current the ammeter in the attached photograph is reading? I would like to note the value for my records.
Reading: 2.25 A
